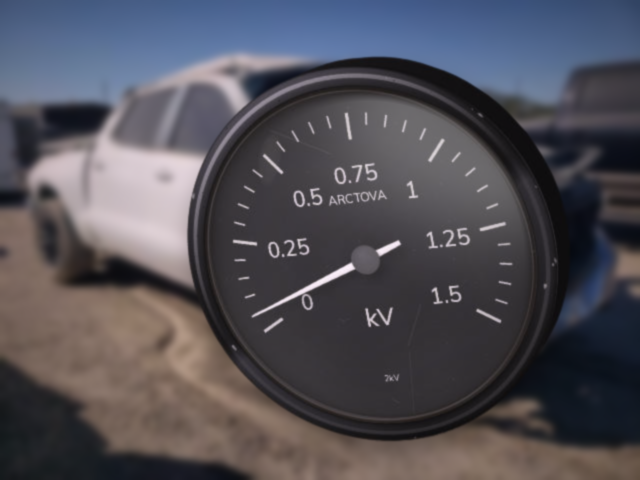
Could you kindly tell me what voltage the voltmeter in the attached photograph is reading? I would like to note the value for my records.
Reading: 0.05 kV
